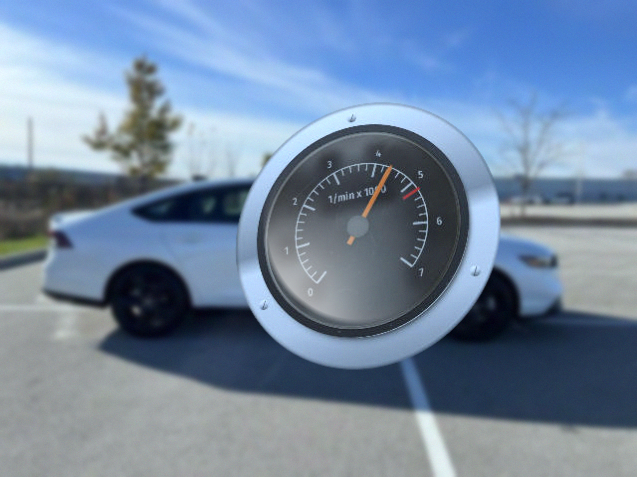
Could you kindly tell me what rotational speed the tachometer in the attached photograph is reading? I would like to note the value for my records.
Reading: 4400 rpm
